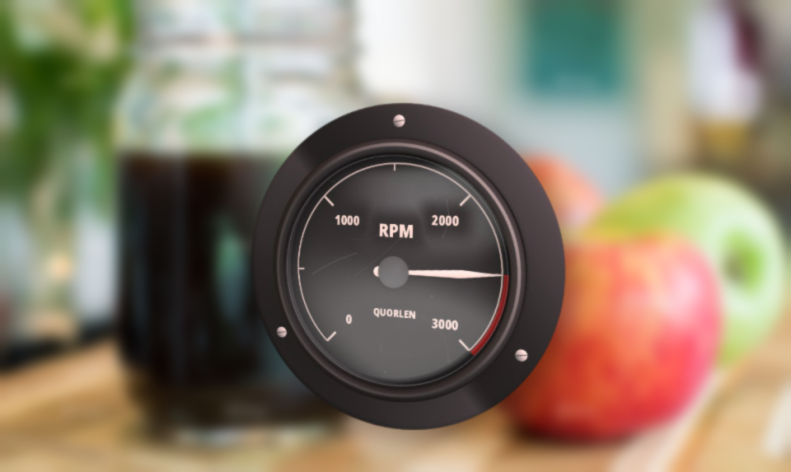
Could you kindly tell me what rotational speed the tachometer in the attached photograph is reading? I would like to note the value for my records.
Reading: 2500 rpm
